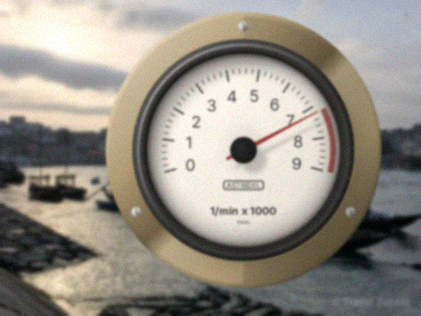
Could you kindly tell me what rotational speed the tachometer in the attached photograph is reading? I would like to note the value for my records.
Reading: 7200 rpm
